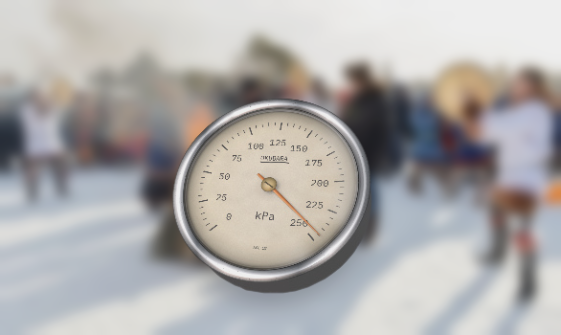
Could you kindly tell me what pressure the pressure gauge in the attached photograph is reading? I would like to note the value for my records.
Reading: 245 kPa
